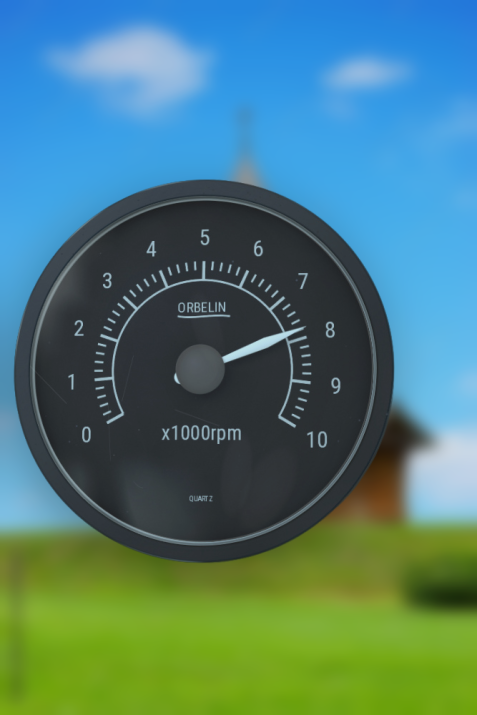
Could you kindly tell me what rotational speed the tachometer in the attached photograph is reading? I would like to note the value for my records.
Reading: 7800 rpm
